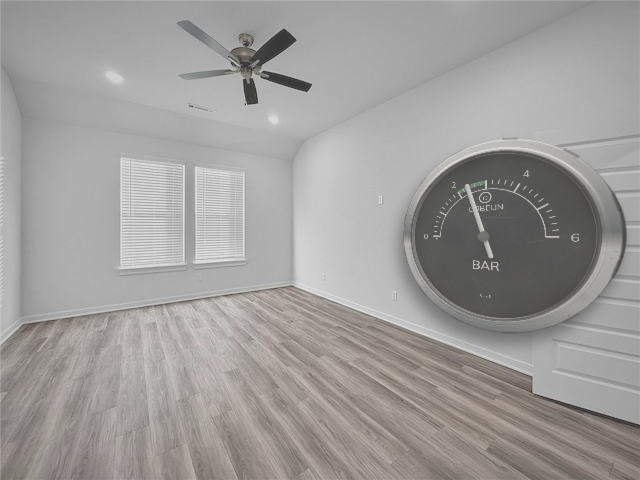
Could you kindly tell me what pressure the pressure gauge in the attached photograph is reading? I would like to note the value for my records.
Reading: 2.4 bar
